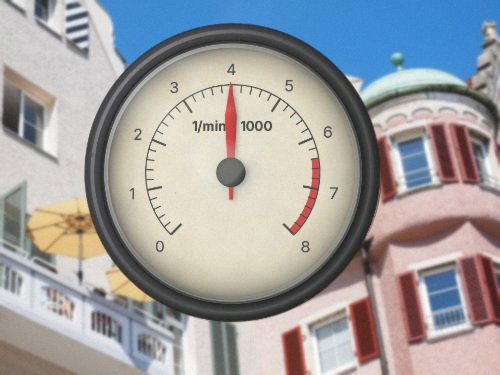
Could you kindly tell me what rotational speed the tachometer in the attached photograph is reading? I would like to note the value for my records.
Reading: 4000 rpm
